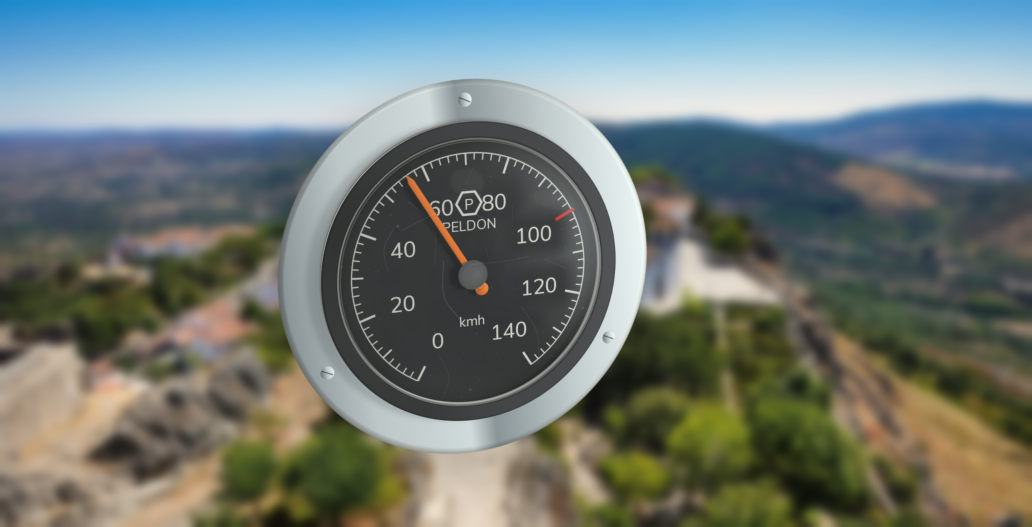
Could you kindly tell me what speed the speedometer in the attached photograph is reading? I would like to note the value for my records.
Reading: 56 km/h
